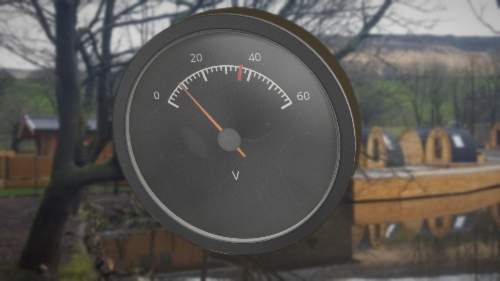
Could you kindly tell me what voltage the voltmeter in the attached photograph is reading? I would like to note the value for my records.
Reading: 10 V
